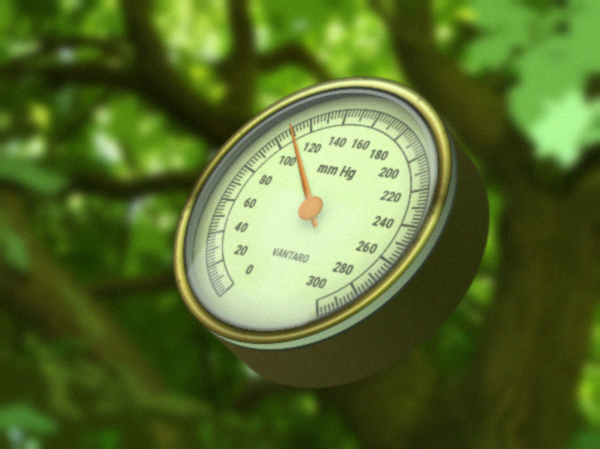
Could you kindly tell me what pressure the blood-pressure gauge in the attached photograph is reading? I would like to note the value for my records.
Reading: 110 mmHg
